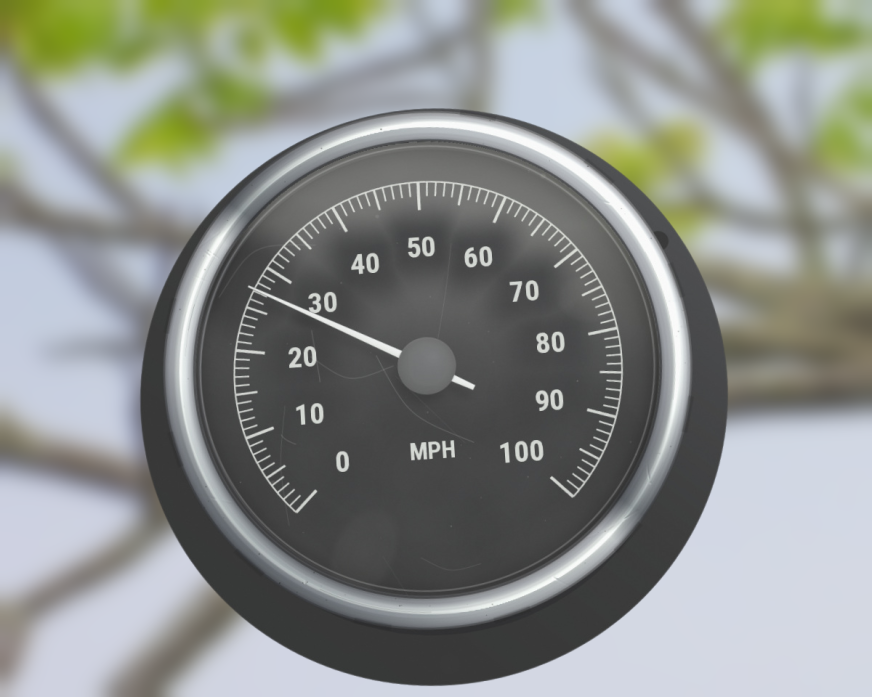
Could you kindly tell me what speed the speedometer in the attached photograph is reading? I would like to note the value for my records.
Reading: 27 mph
